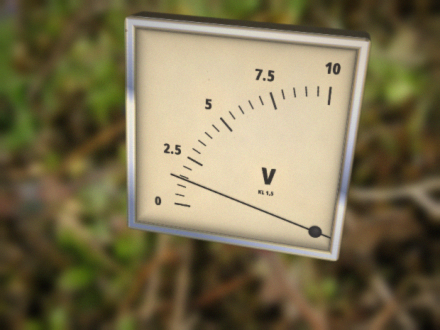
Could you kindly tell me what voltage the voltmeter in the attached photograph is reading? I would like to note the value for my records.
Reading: 1.5 V
